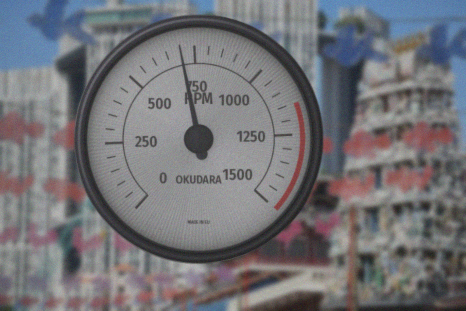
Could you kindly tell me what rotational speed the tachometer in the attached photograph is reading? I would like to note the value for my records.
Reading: 700 rpm
